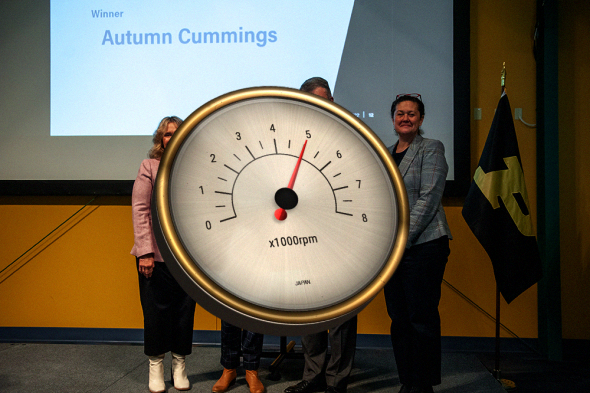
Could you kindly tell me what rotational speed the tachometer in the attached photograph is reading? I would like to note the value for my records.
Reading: 5000 rpm
